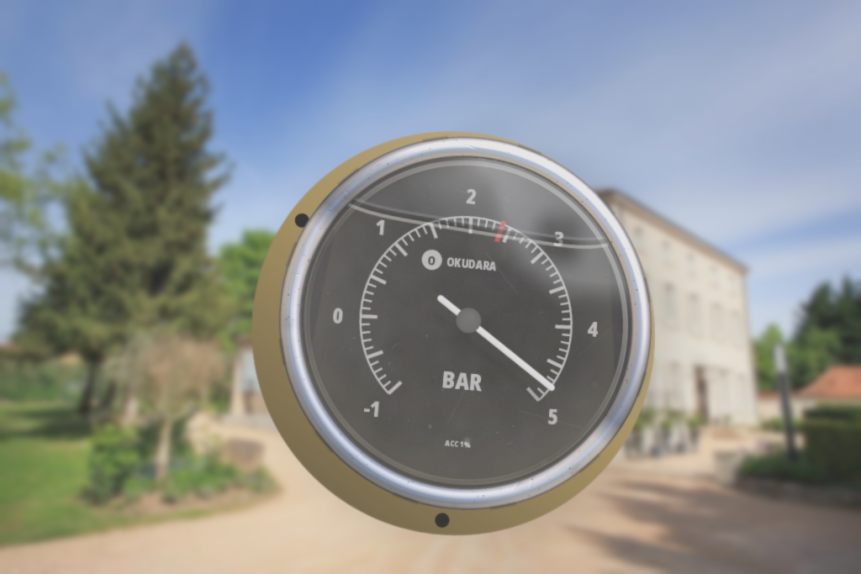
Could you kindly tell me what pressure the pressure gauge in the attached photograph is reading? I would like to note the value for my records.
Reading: 4.8 bar
